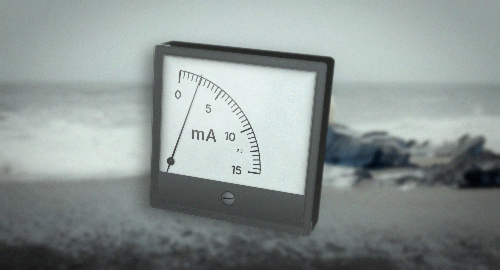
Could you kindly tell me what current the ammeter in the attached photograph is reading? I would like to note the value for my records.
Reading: 2.5 mA
